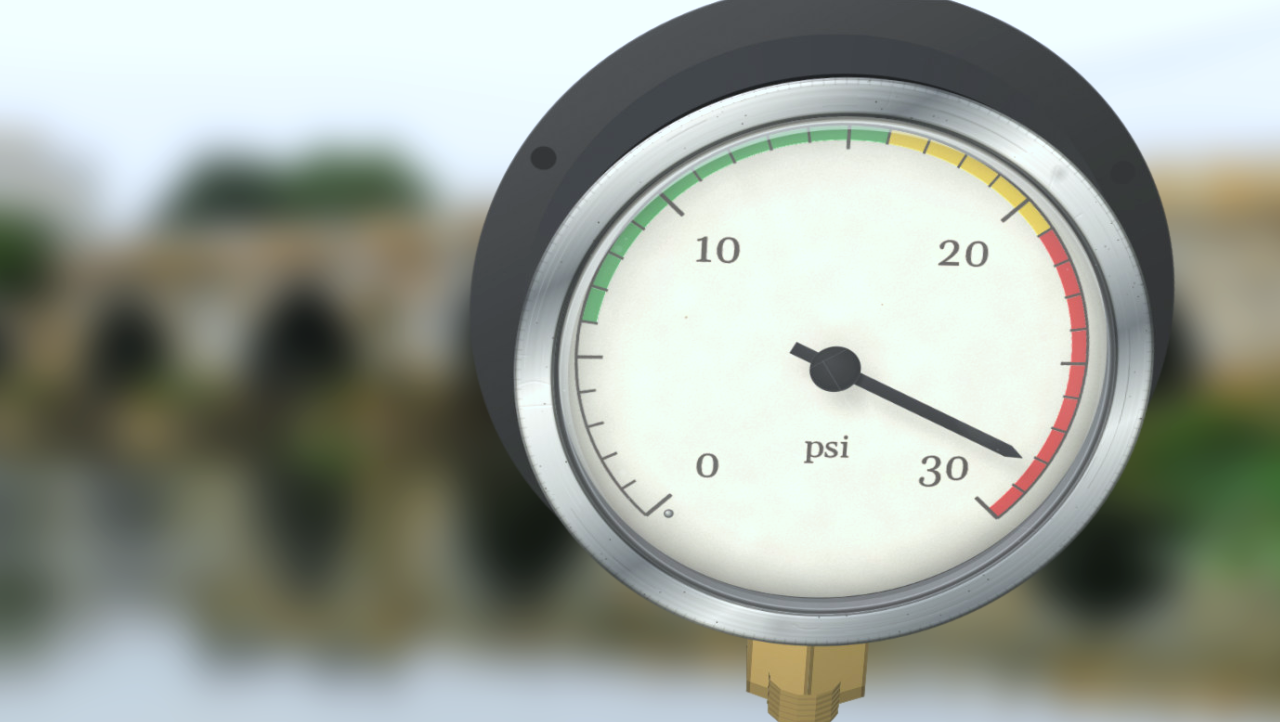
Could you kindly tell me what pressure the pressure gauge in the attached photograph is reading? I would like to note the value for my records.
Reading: 28 psi
